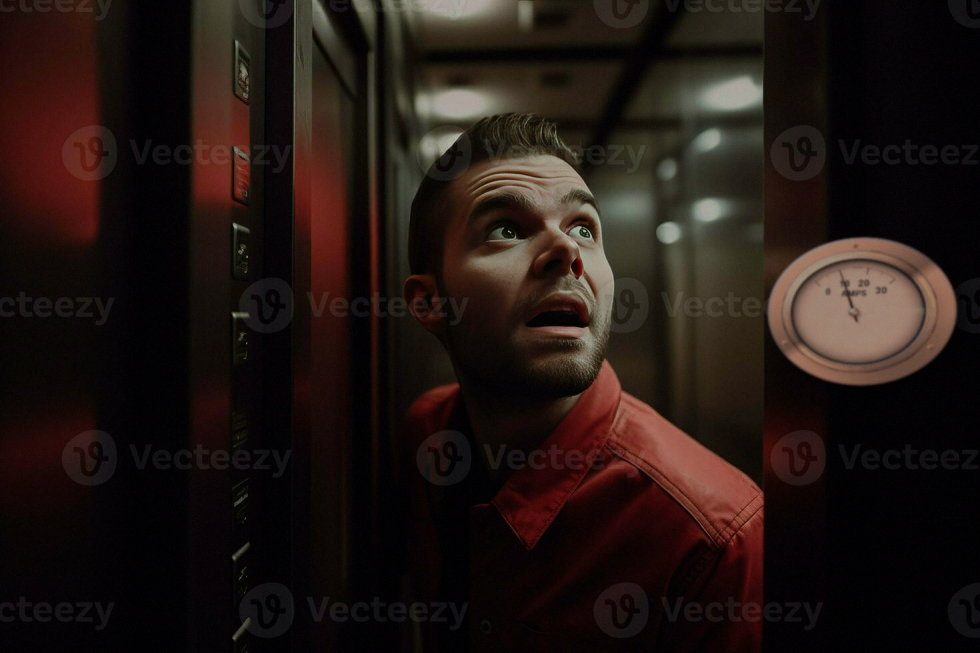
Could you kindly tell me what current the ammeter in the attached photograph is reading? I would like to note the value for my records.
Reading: 10 A
